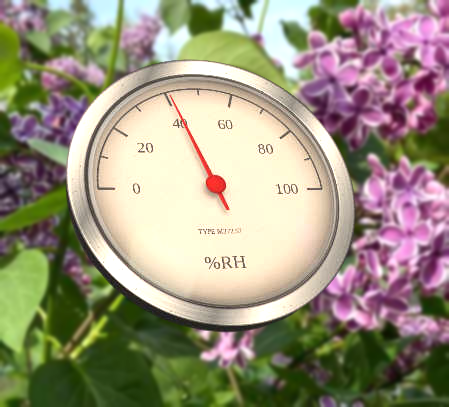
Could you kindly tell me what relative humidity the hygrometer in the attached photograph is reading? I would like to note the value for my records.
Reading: 40 %
